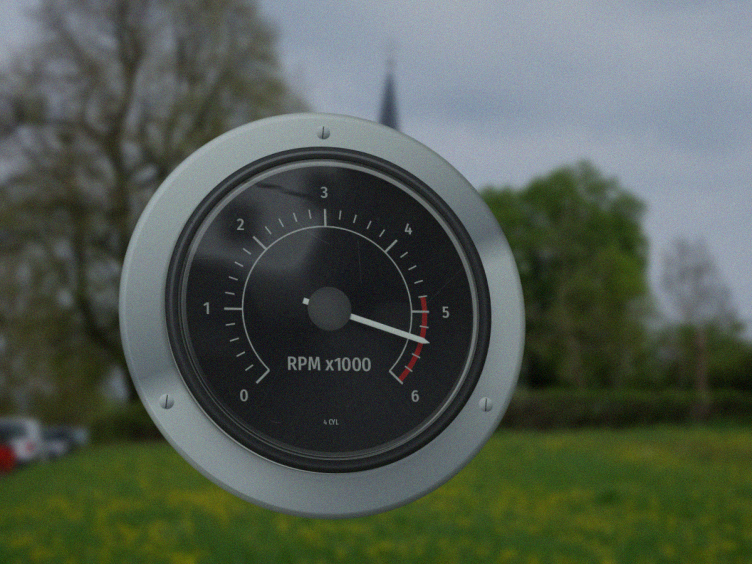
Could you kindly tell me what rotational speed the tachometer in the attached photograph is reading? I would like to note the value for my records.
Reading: 5400 rpm
